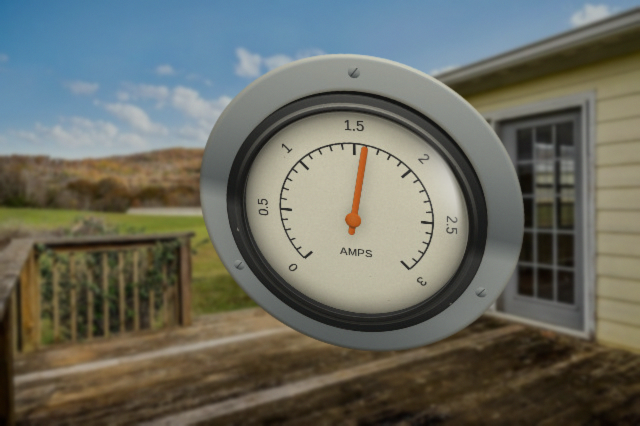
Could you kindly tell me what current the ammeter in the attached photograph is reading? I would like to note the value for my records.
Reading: 1.6 A
